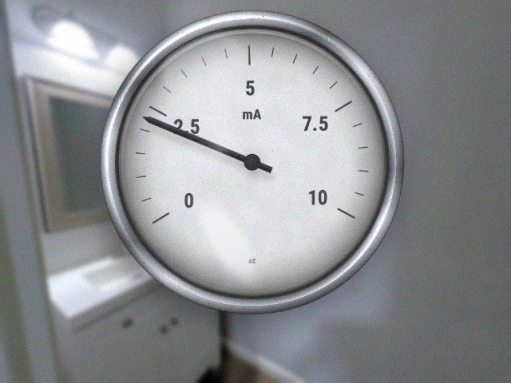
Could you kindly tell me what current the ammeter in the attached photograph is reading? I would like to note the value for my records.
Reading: 2.25 mA
